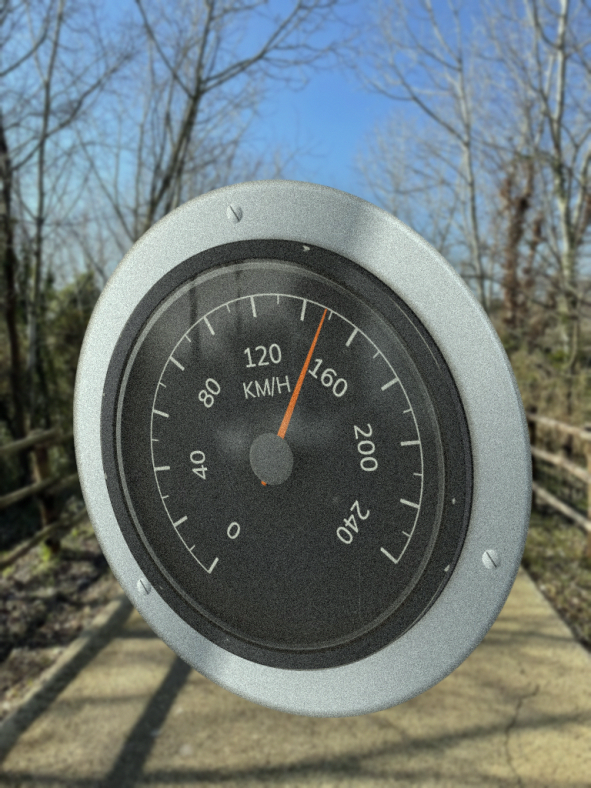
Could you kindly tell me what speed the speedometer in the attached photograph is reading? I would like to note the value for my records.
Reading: 150 km/h
